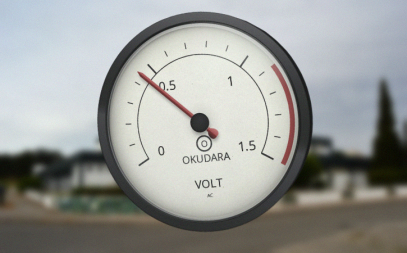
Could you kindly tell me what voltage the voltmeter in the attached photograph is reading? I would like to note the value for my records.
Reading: 0.45 V
